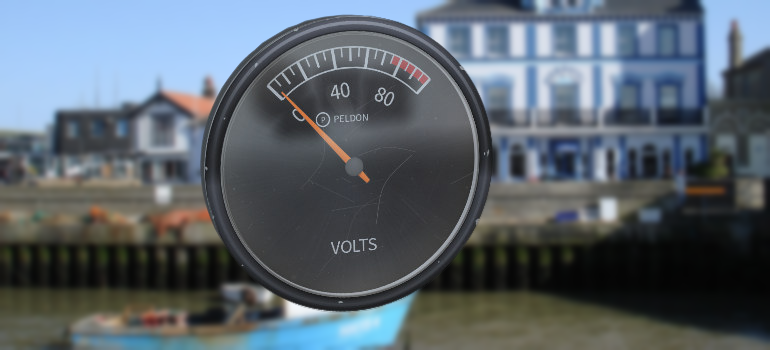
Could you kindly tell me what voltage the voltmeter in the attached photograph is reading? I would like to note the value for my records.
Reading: 2.5 V
